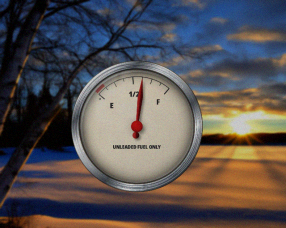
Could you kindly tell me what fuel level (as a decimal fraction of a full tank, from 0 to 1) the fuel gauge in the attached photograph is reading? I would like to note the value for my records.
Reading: 0.625
